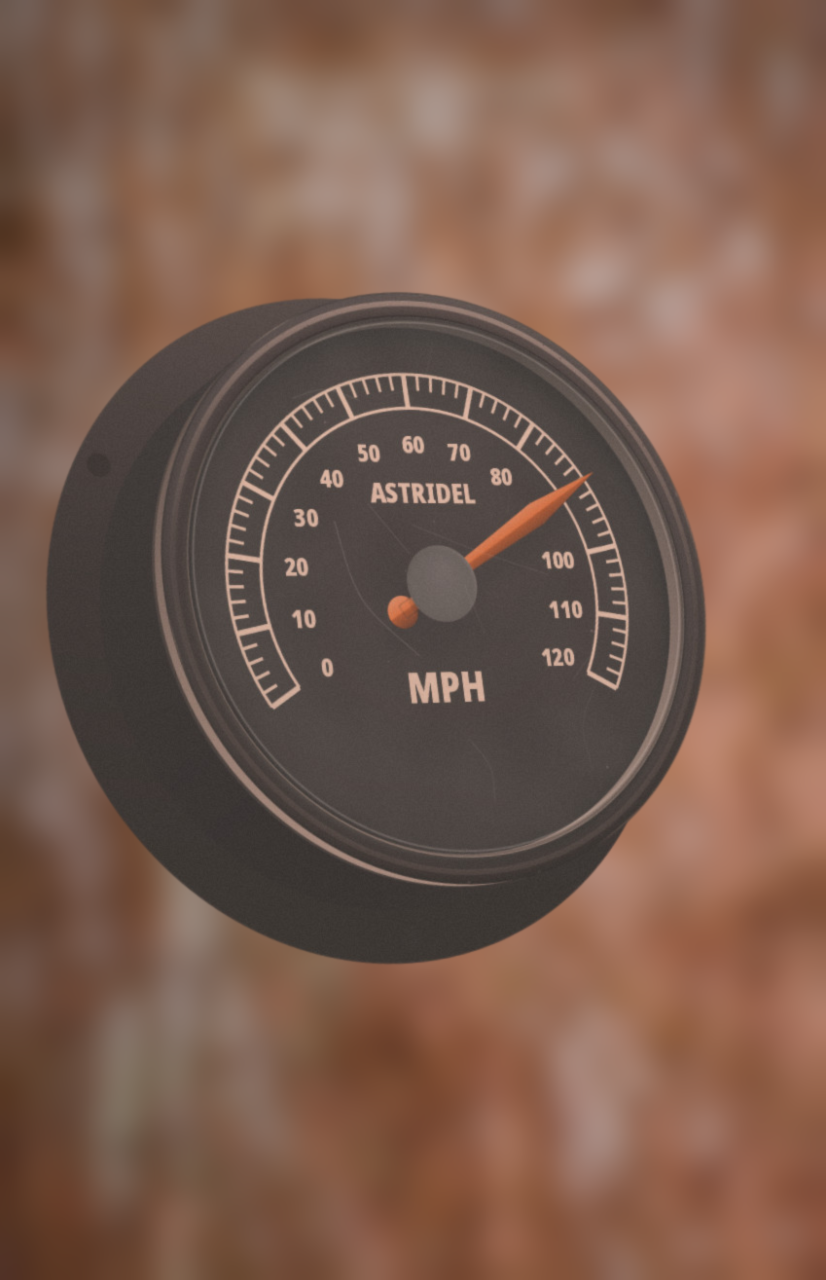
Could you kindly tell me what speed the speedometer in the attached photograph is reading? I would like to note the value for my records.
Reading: 90 mph
